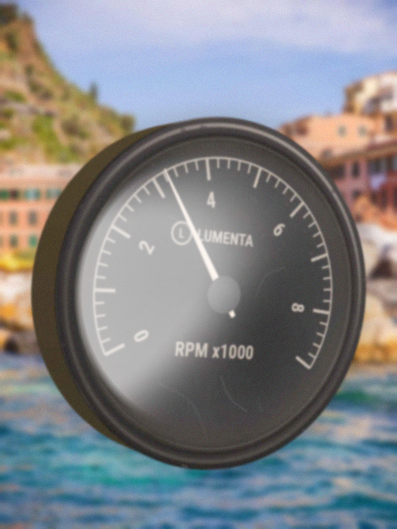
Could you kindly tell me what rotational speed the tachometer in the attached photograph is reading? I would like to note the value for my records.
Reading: 3200 rpm
